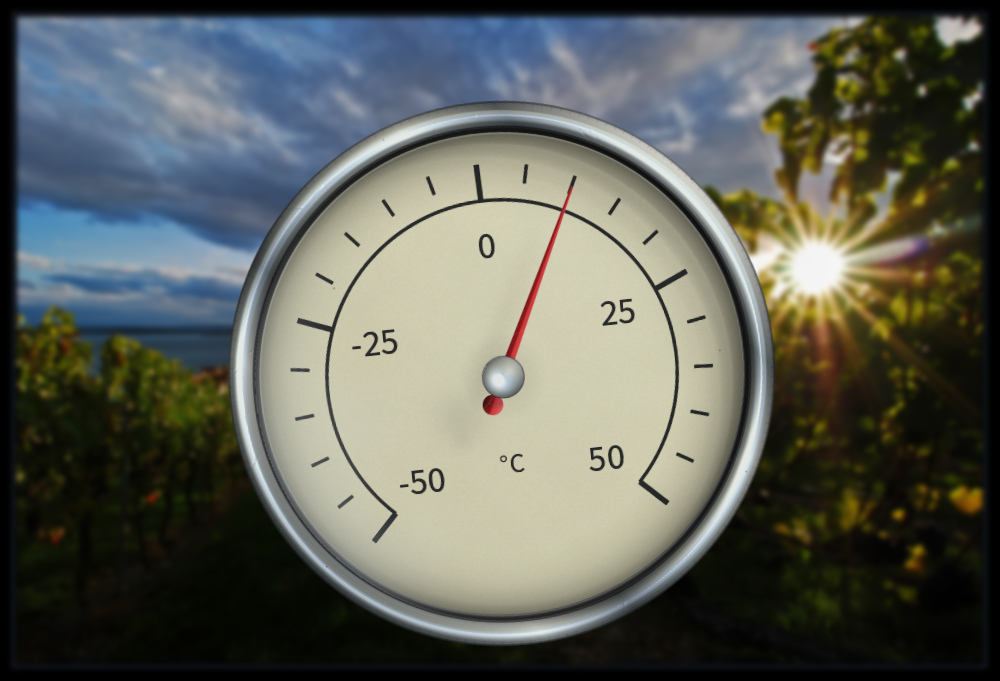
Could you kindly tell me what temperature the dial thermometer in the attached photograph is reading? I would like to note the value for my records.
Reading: 10 °C
